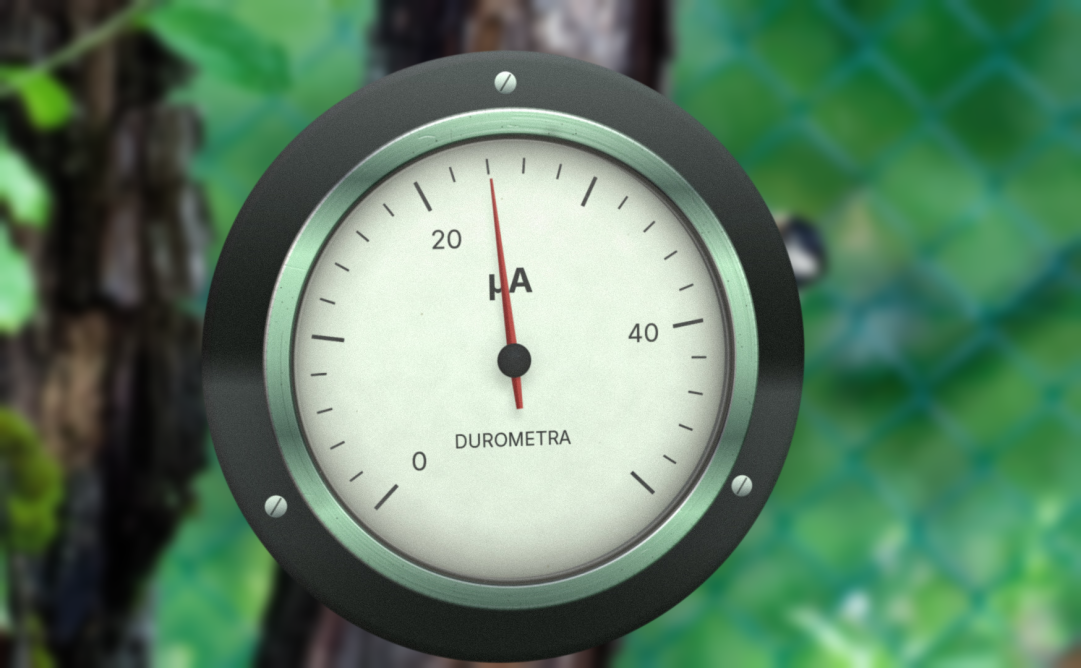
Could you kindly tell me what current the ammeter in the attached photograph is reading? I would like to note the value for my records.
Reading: 24 µA
